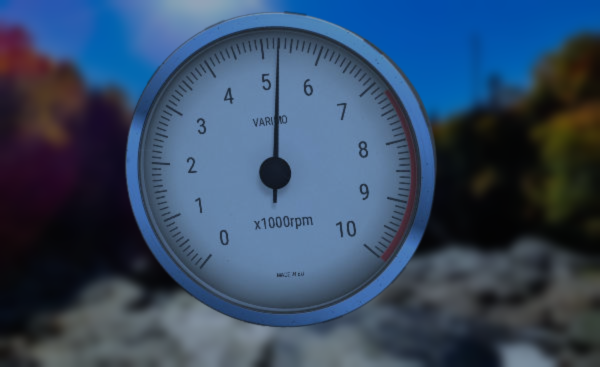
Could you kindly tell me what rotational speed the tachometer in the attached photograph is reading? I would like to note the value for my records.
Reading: 5300 rpm
